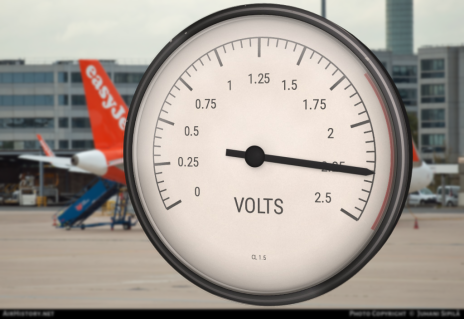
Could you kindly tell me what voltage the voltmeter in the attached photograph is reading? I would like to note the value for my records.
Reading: 2.25 V
